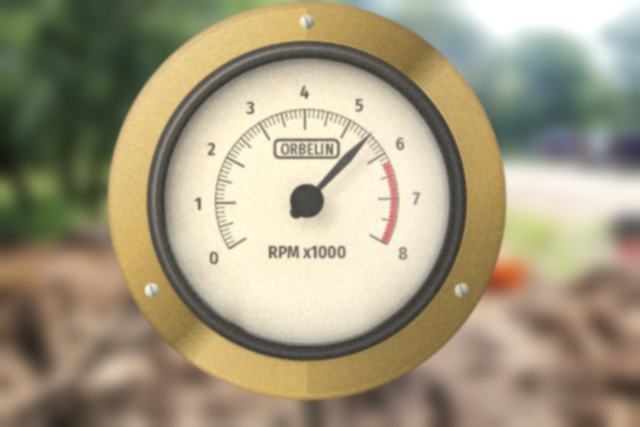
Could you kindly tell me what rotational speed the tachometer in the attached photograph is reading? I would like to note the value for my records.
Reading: 5500 rpm
